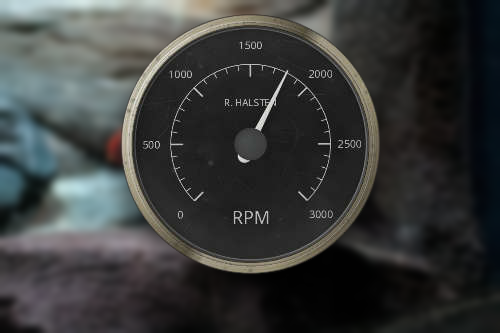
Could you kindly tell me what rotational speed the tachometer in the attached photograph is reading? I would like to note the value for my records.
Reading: 1800 rpm
